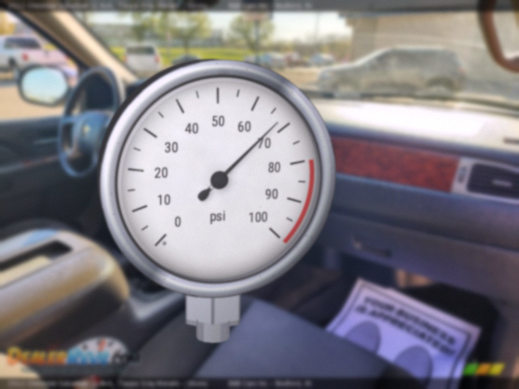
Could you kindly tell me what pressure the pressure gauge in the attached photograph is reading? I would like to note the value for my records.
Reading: 67.5 psi
